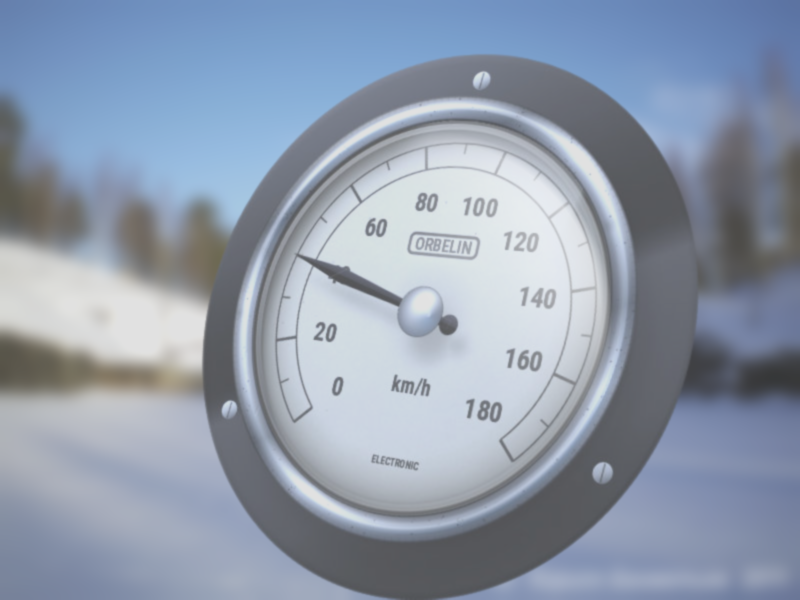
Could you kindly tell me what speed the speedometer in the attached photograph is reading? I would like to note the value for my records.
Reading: 40 km/h
